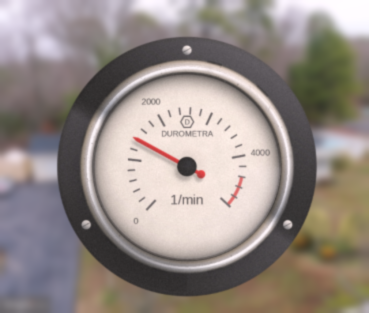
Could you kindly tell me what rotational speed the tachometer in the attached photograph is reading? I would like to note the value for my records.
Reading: 1400 rpm
